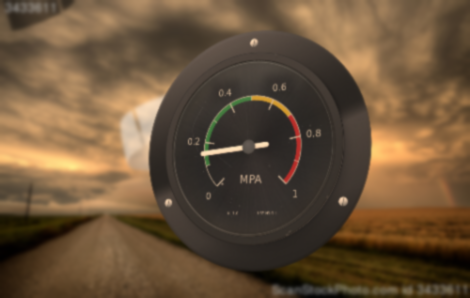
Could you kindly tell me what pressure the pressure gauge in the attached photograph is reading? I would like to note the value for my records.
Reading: 0.15 MPa
